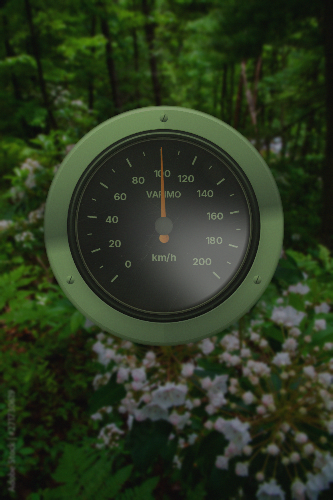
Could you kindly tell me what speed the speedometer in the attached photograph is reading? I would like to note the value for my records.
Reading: 100 km/h
